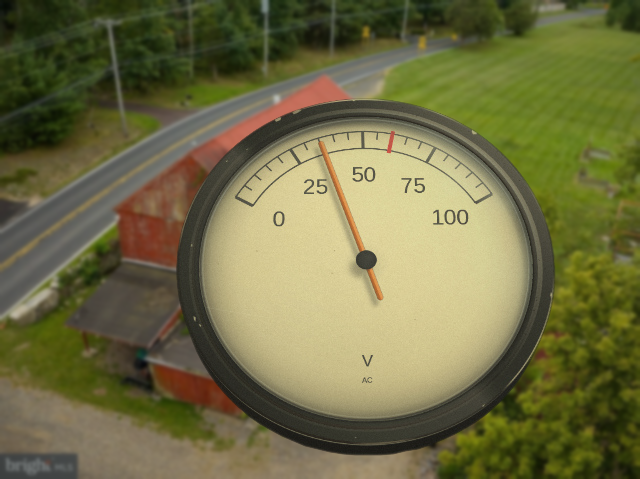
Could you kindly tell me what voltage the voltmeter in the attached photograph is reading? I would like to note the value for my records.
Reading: 35 V
